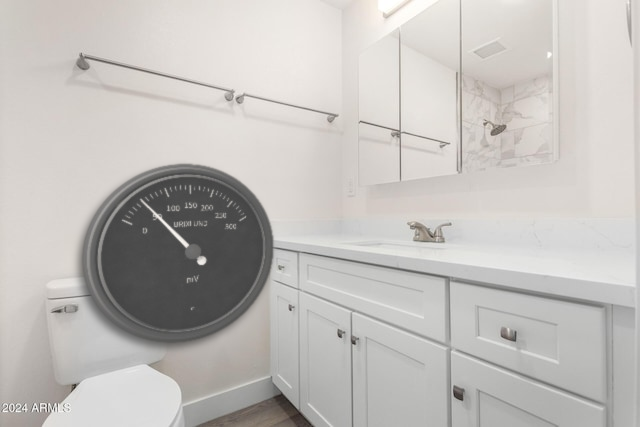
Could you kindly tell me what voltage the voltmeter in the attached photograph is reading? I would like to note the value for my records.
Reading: 50 mV
